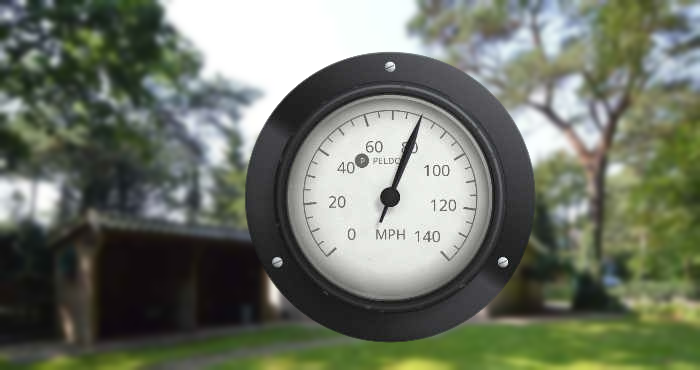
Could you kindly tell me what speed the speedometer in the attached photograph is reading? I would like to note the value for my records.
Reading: 80 mph
